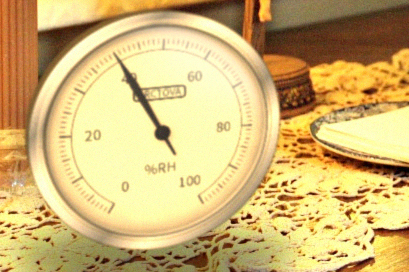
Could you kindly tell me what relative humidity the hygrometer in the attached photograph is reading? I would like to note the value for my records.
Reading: 40 %
